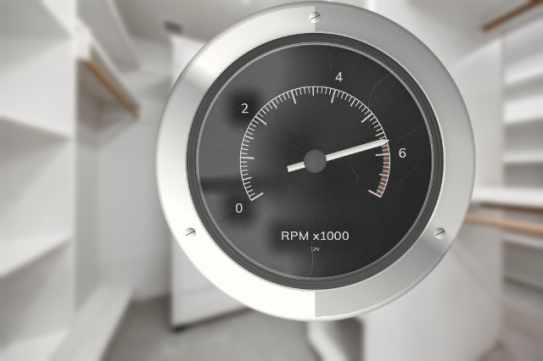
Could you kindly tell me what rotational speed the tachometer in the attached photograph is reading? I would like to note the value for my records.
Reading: 5700 rpm
